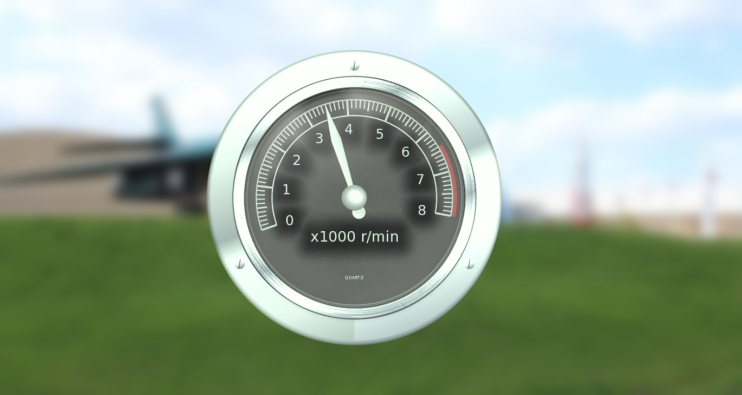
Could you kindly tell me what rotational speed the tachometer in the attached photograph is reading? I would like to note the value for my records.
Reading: 3500 rpm
